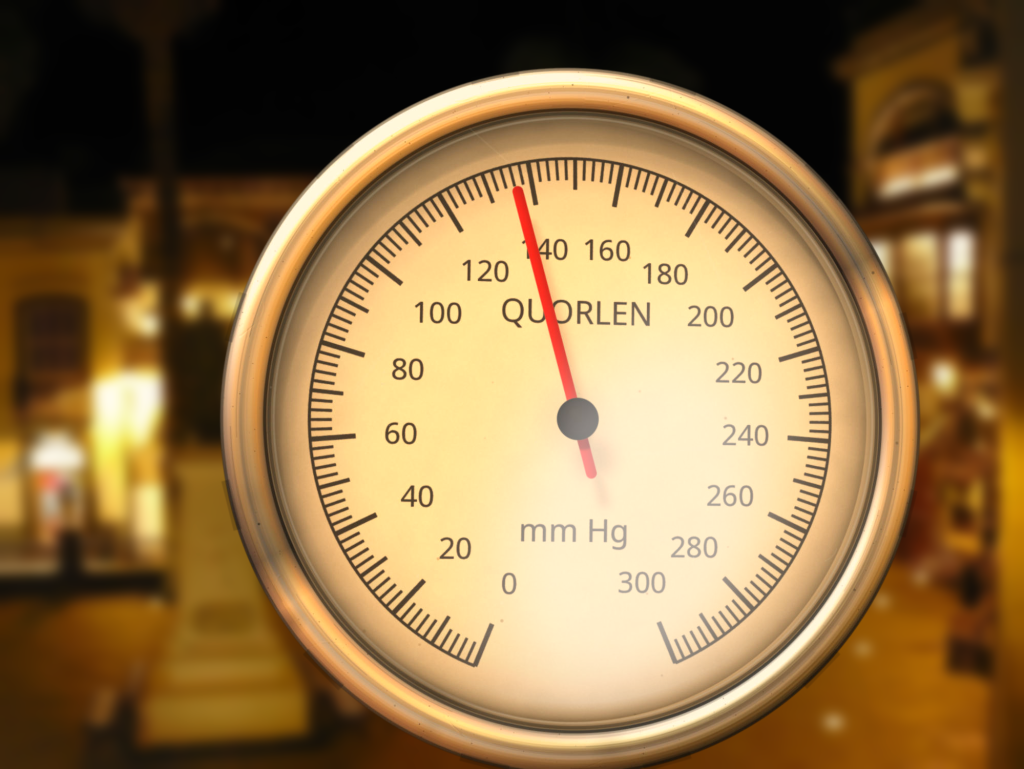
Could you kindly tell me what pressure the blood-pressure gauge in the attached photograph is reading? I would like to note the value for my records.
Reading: 136 mmHg
